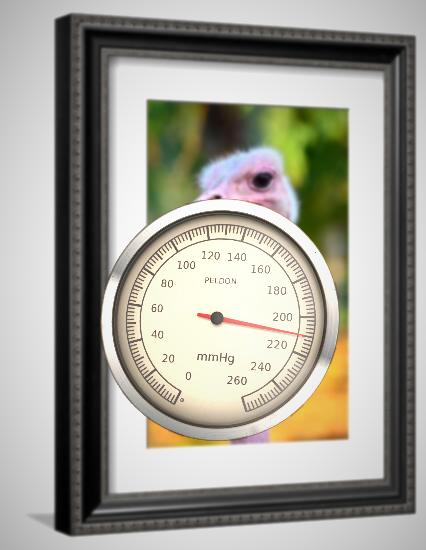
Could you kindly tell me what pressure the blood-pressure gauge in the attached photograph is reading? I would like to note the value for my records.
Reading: 210 mmHg
